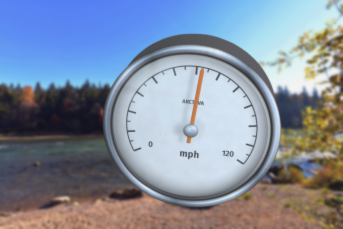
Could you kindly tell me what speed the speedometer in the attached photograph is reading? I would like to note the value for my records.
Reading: 62.5 mph
